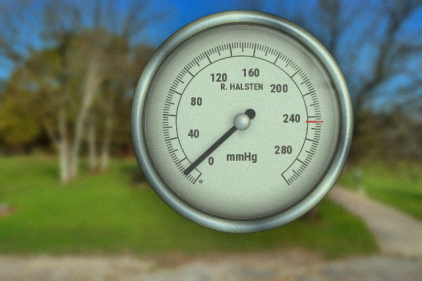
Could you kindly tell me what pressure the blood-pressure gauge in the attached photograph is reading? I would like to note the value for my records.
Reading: 10 mmHg
